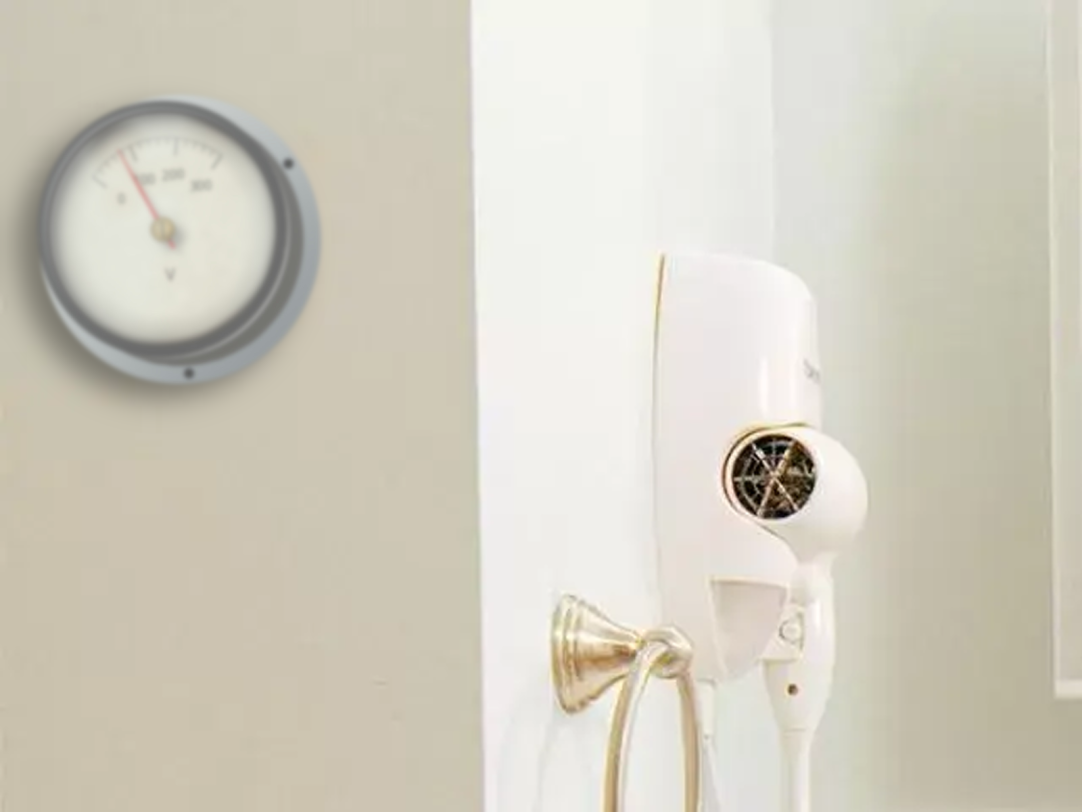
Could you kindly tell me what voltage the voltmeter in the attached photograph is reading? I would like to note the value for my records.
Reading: 80 V
